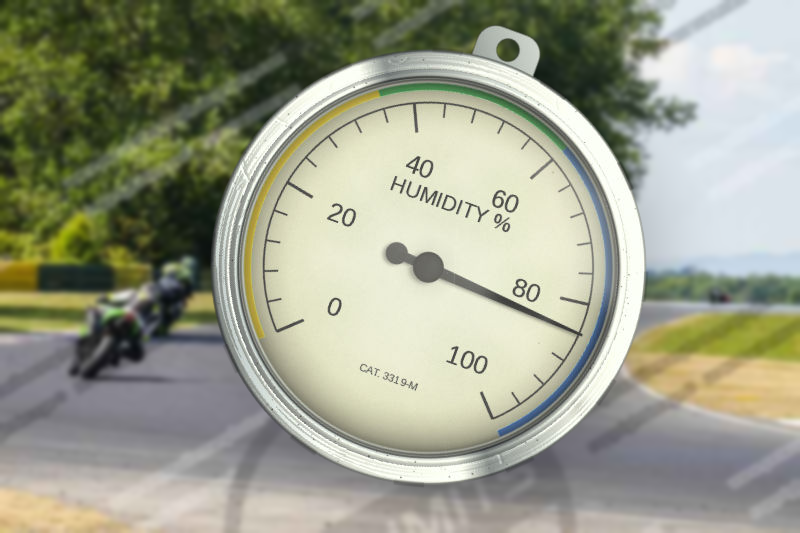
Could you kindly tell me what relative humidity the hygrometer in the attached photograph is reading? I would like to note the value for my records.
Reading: 84 %
